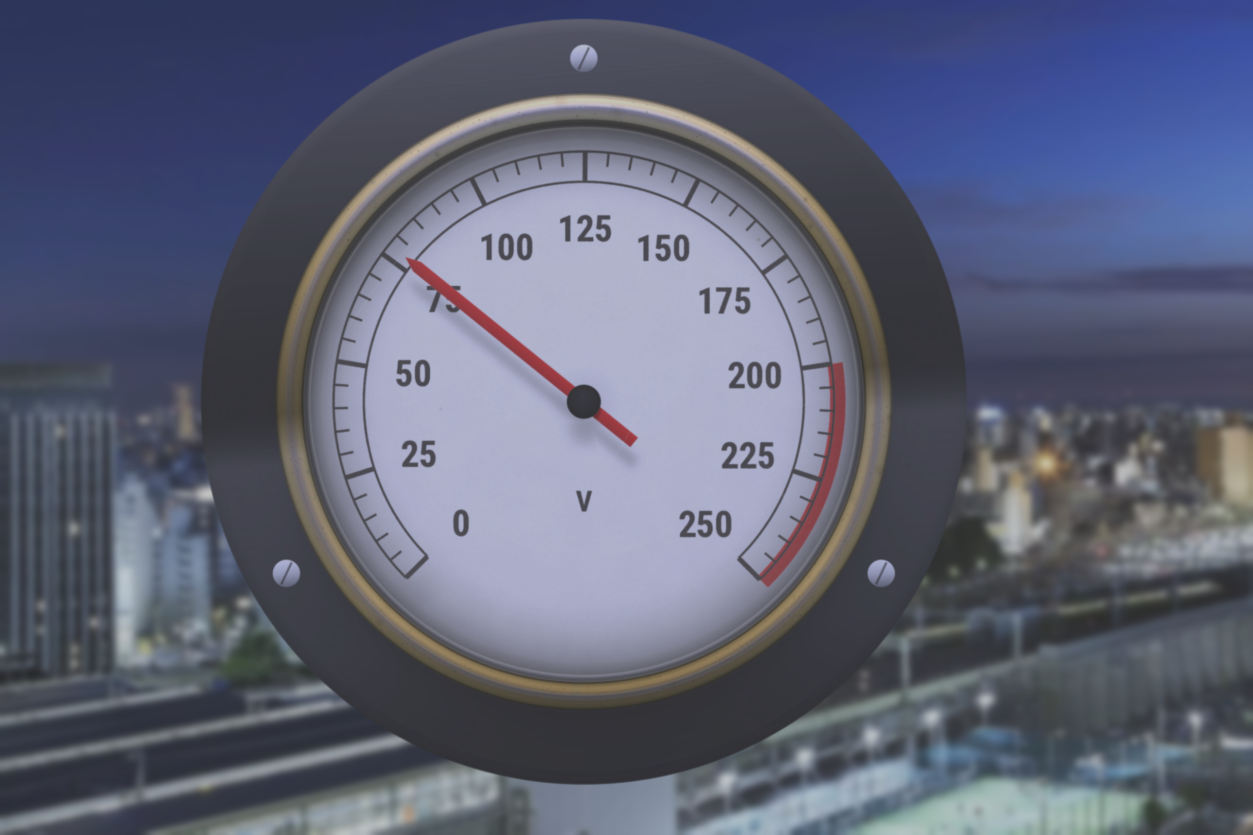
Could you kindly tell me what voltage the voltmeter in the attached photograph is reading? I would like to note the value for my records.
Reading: 77.5 V
